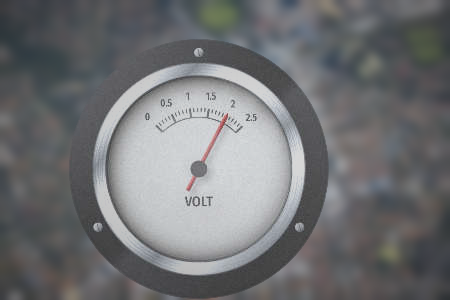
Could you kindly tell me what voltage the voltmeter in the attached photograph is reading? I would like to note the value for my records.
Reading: 2 V
